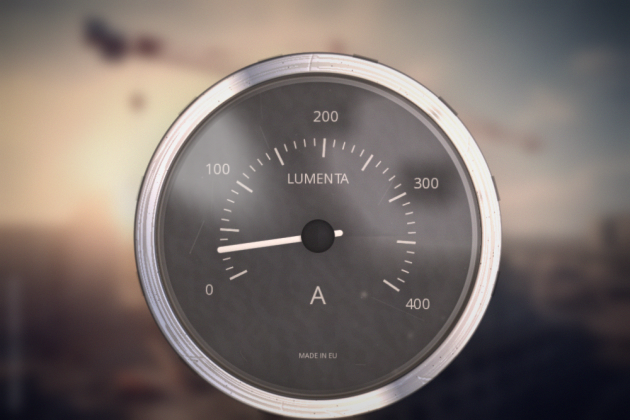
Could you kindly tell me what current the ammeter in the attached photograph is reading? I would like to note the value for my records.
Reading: 30 A
